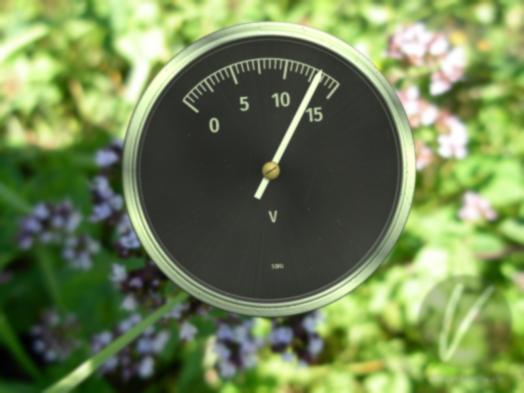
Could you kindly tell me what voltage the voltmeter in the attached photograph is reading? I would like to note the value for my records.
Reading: 13 V
